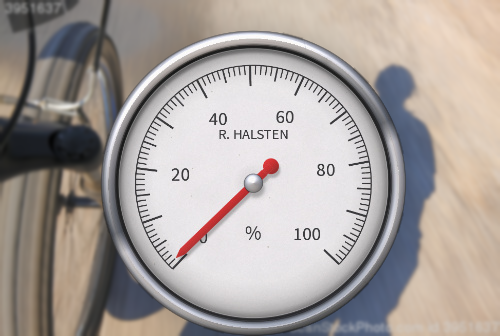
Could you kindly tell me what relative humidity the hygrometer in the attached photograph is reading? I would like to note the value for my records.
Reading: 1 %
